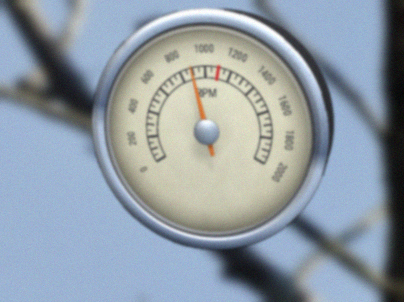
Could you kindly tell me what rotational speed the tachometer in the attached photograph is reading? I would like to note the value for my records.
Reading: 900 rpm
